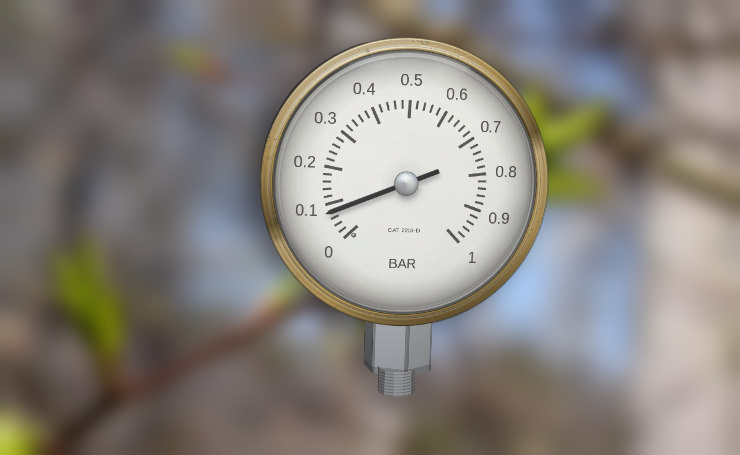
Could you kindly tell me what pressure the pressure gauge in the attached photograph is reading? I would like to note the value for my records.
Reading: 0.08 bar
